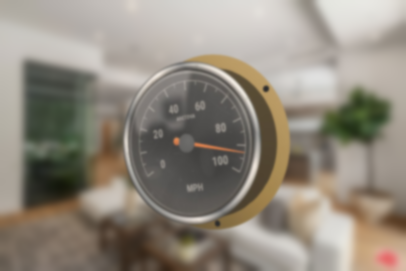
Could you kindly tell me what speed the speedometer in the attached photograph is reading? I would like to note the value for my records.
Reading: 92.5 mph
